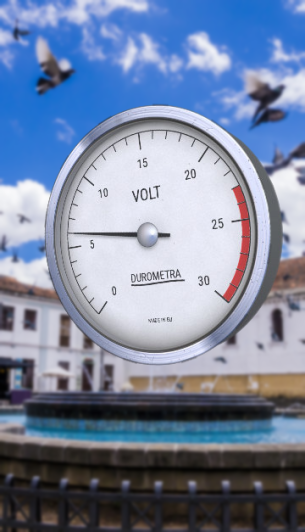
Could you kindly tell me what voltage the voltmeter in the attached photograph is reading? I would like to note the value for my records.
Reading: 6 V
